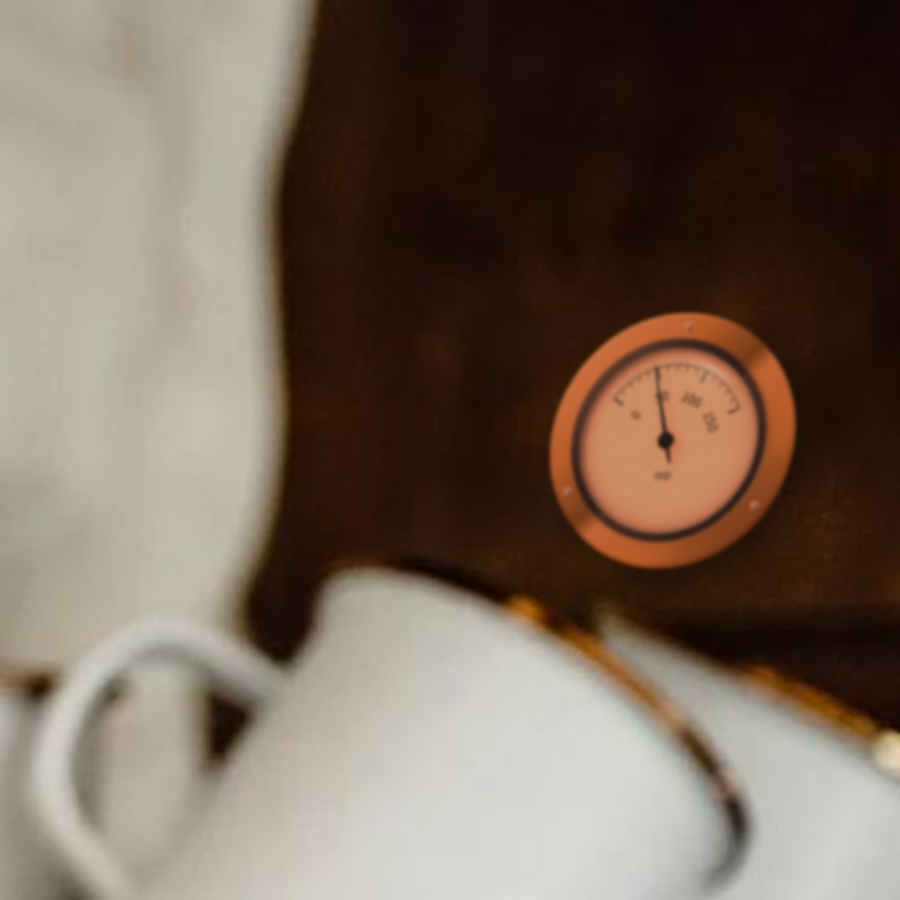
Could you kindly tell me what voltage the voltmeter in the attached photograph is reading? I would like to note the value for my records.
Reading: 50 mV
